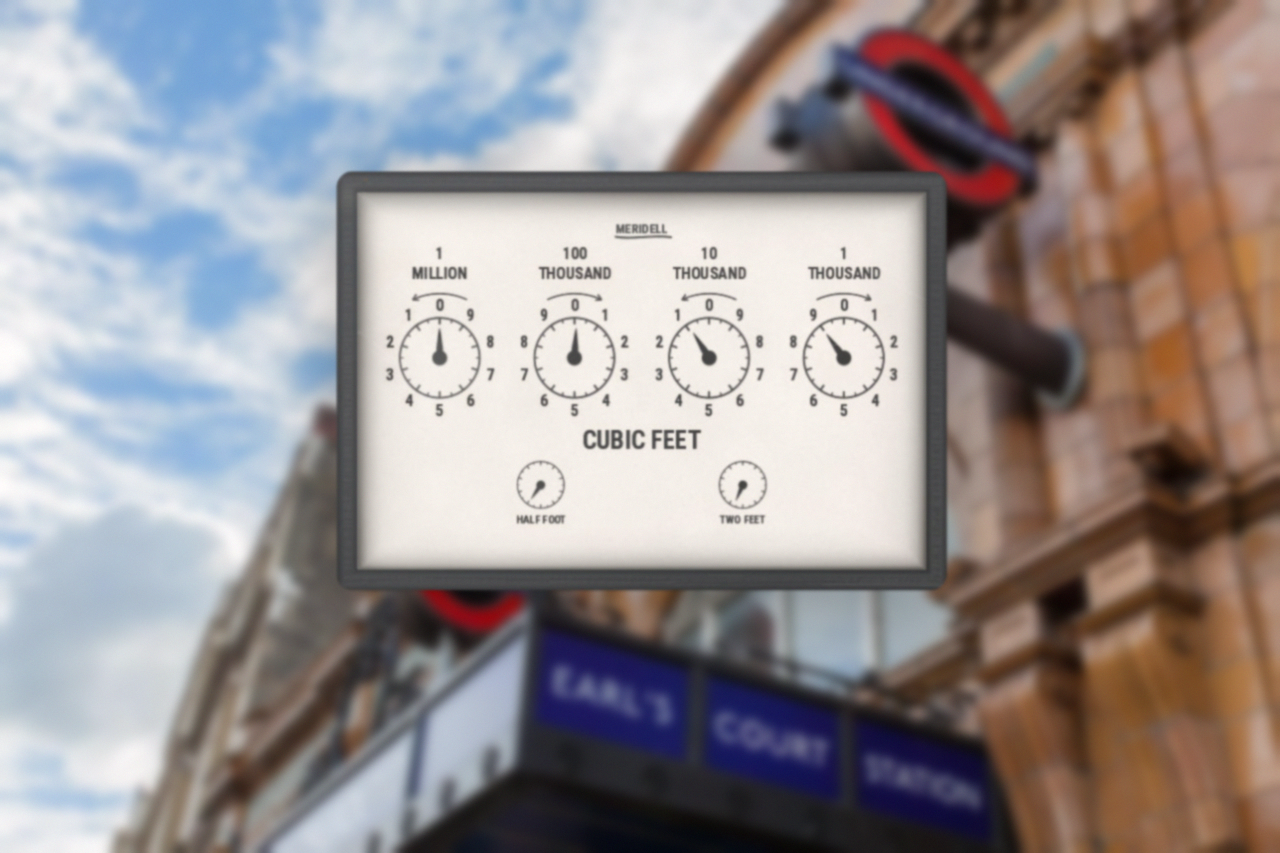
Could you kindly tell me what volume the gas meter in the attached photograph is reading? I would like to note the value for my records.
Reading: 900 ft³
